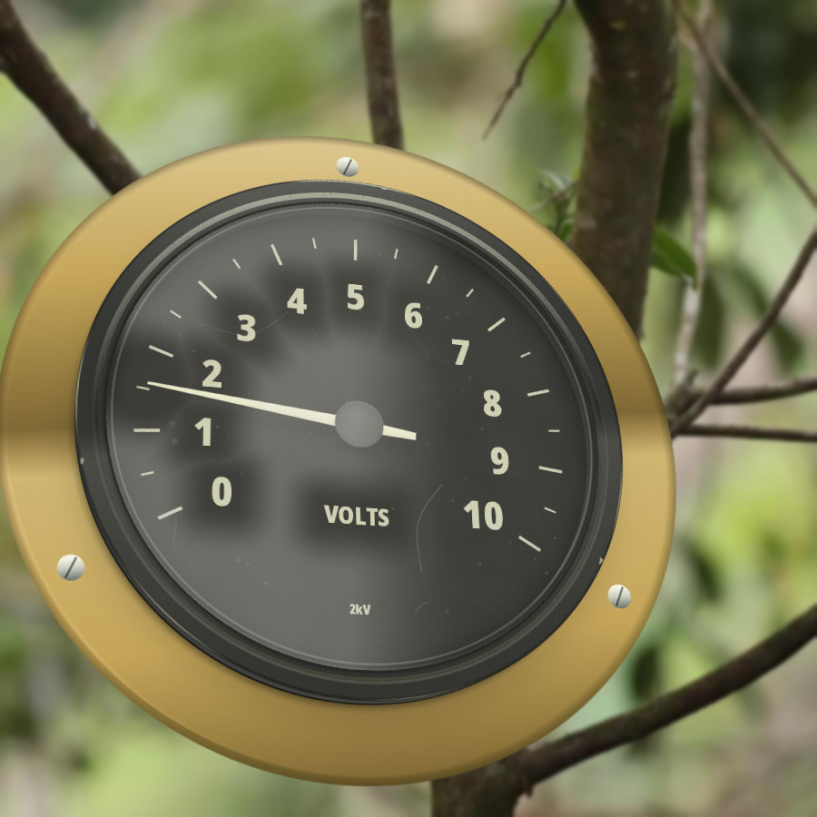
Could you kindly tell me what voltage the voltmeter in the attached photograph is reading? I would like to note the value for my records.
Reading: 1.5 V
